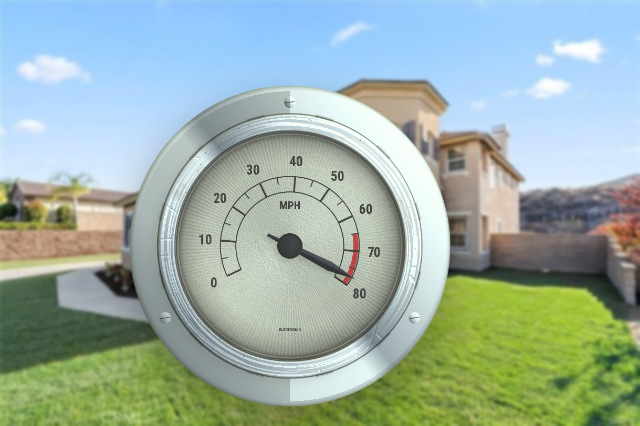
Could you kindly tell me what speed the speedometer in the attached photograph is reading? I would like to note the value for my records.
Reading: 77.5 mph
